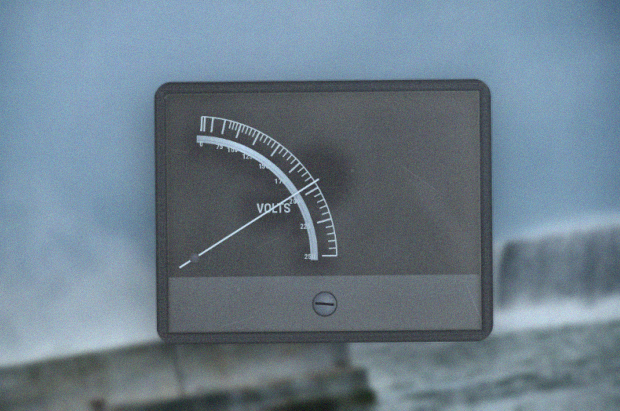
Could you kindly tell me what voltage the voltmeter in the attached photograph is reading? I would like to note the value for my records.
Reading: 195 V
